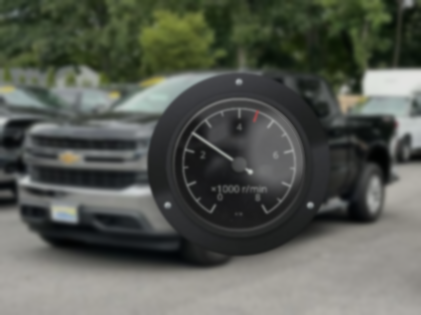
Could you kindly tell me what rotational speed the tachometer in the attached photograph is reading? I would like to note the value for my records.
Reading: 2500 rpm
